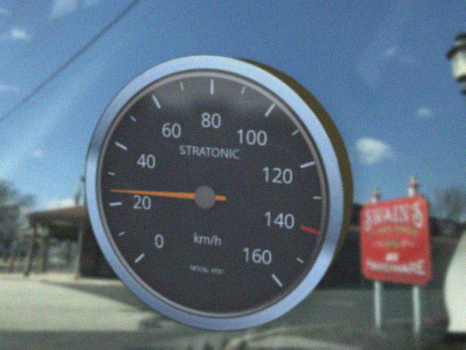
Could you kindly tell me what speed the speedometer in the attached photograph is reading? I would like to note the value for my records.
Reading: 25 km/h
